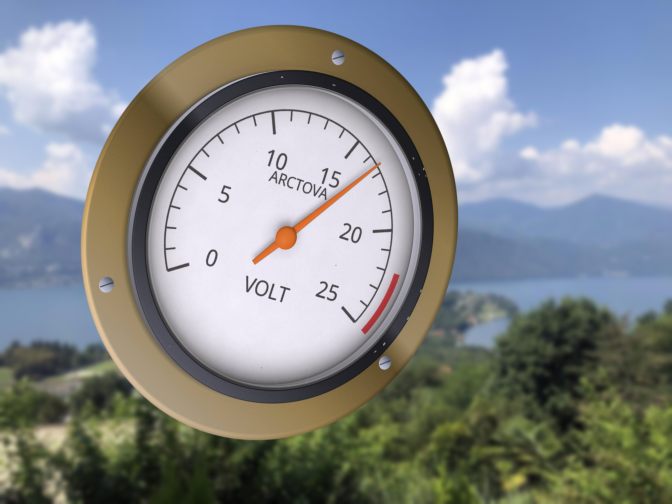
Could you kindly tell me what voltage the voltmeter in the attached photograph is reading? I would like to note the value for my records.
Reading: 16.5 V
